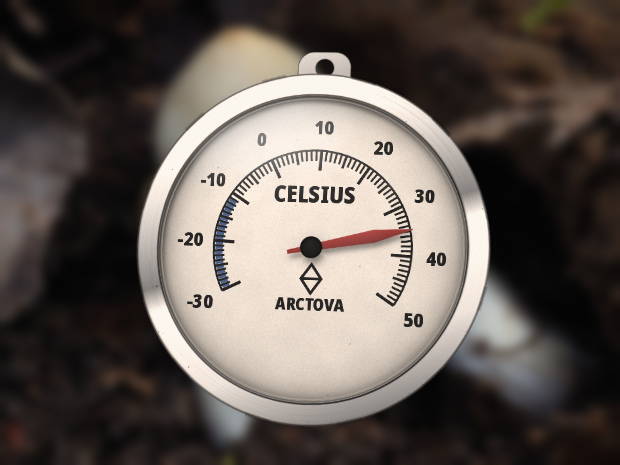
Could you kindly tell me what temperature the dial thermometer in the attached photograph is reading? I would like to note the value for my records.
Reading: 35 °C
